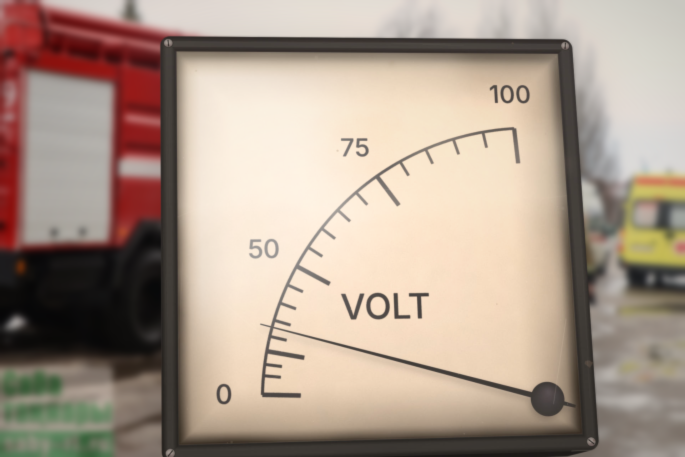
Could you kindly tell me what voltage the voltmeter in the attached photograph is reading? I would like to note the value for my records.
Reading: 32.5 V
